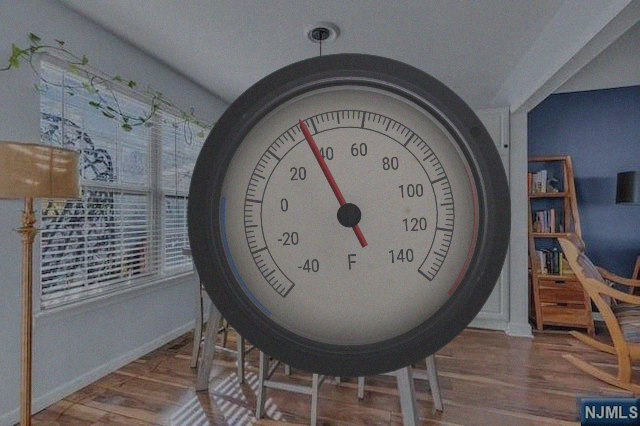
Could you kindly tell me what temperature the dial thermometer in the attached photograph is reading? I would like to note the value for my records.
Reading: 36 °F
